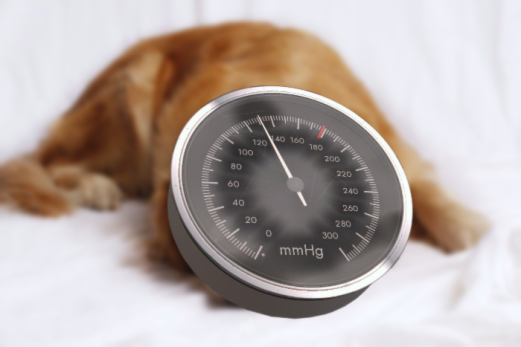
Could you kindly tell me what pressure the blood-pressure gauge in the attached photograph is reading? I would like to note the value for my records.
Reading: 130 mmHg
